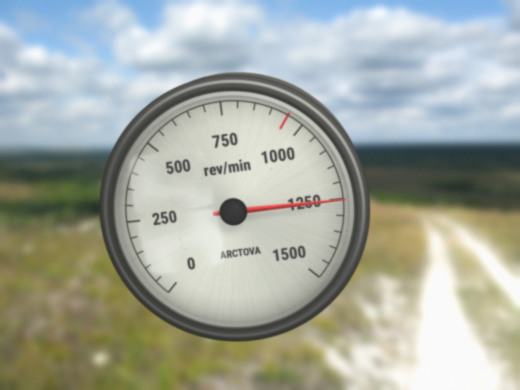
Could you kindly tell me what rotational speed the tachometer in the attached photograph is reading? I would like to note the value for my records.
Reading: 1250 rpm
